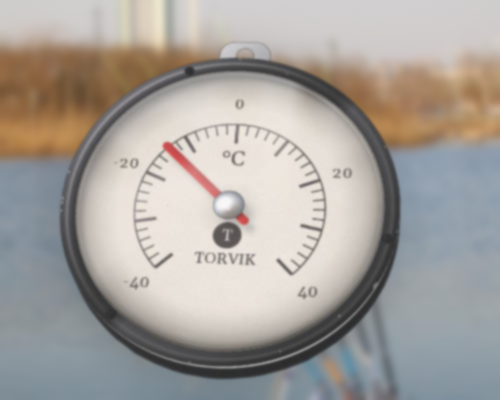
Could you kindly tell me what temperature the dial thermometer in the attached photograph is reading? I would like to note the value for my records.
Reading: -14 °C
